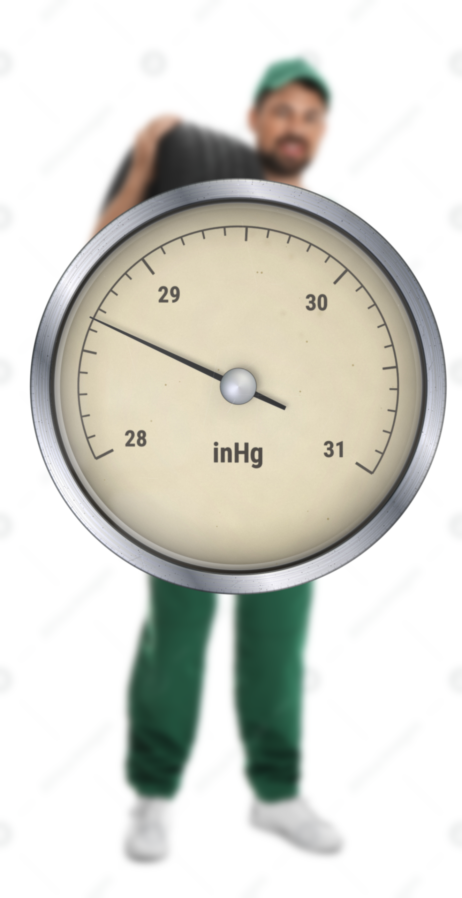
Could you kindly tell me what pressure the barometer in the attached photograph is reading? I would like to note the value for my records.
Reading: 28.65 inHg
